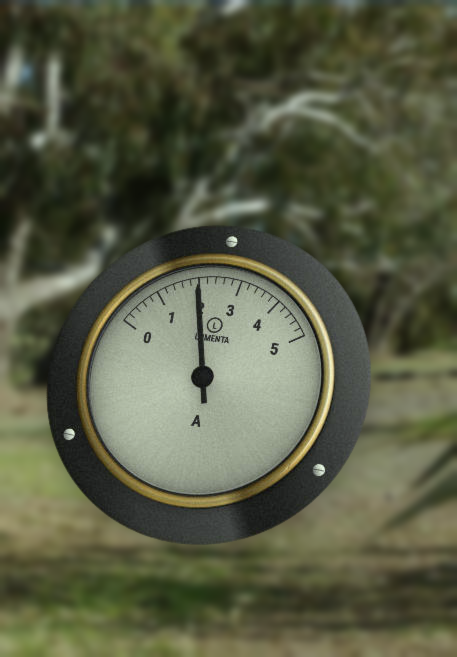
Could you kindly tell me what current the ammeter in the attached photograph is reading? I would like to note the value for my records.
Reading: 2 A
